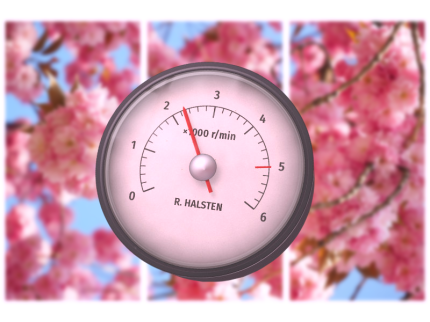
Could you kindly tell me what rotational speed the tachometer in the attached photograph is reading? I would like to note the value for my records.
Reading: 2300 rpm
